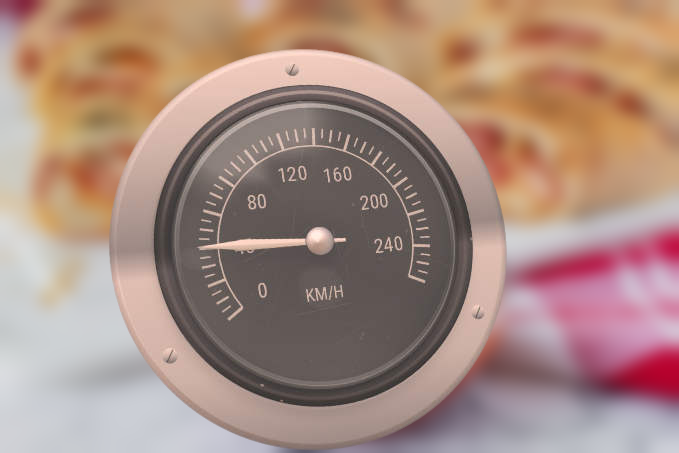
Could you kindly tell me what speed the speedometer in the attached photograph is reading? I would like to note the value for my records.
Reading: 40 km/h
